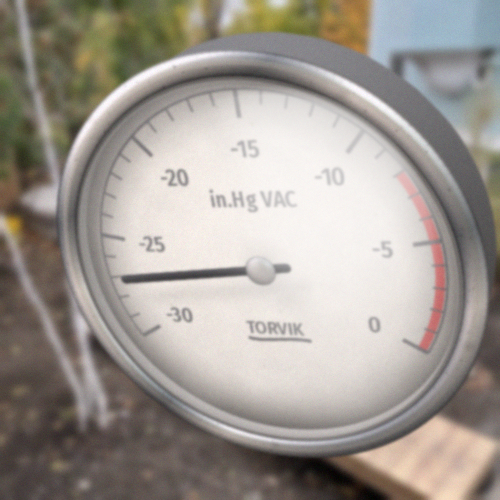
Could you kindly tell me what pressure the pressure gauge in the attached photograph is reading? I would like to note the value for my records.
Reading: -27 inHg
